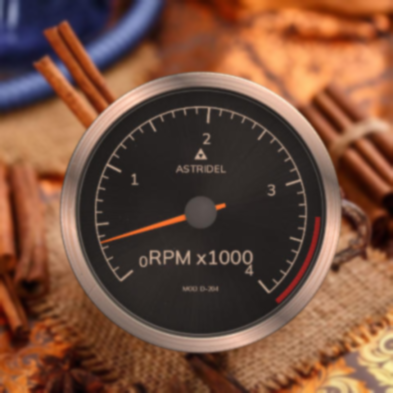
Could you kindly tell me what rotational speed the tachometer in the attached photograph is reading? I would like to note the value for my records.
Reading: 350 rpm
